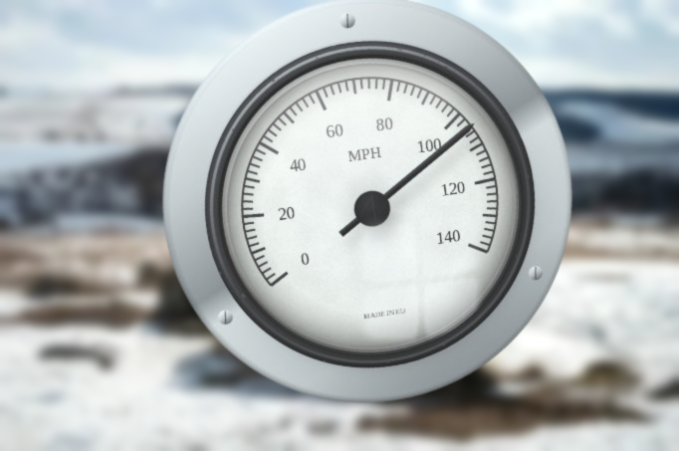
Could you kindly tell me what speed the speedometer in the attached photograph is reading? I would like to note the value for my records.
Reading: 104 mph
